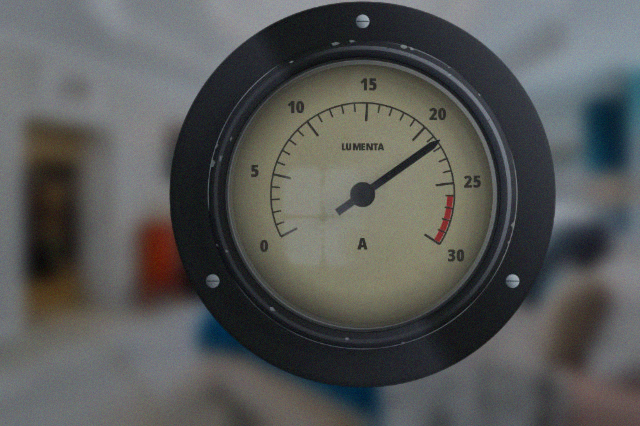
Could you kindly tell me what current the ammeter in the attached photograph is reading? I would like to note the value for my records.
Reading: 21.5 A
